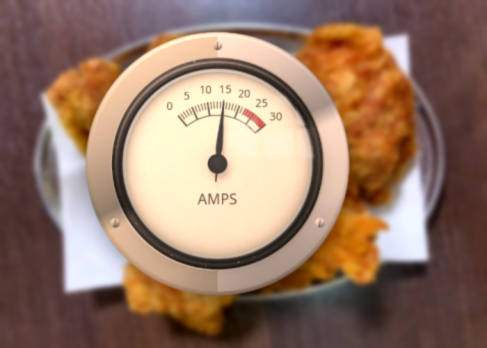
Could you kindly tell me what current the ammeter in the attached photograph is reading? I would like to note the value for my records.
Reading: 15 A
